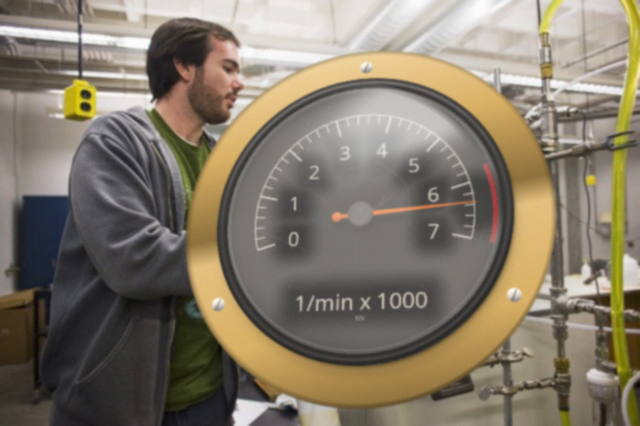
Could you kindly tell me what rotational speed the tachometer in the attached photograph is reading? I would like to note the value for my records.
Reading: 6400 rpm
